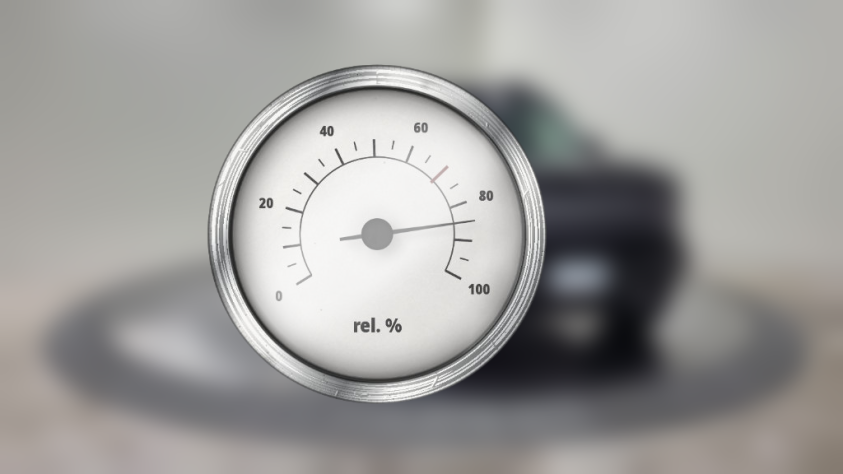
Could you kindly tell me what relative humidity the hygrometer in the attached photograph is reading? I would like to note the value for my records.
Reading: 85 %
